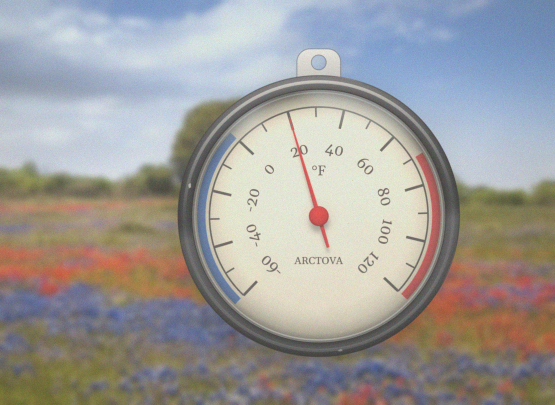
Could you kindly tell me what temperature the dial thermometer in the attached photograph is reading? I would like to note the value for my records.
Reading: 20 °F
